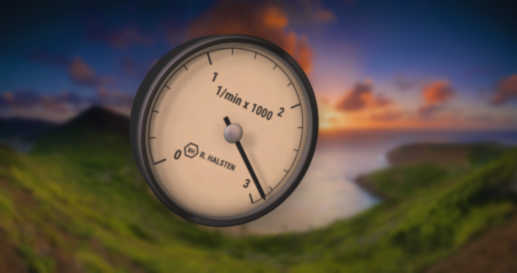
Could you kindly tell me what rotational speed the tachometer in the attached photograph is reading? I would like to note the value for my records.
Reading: 2900 rpm
